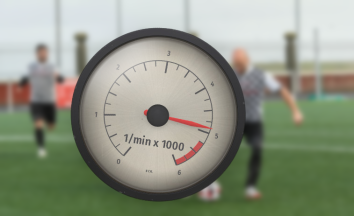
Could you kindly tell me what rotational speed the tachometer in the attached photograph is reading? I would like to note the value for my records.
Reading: 4875 rpm
